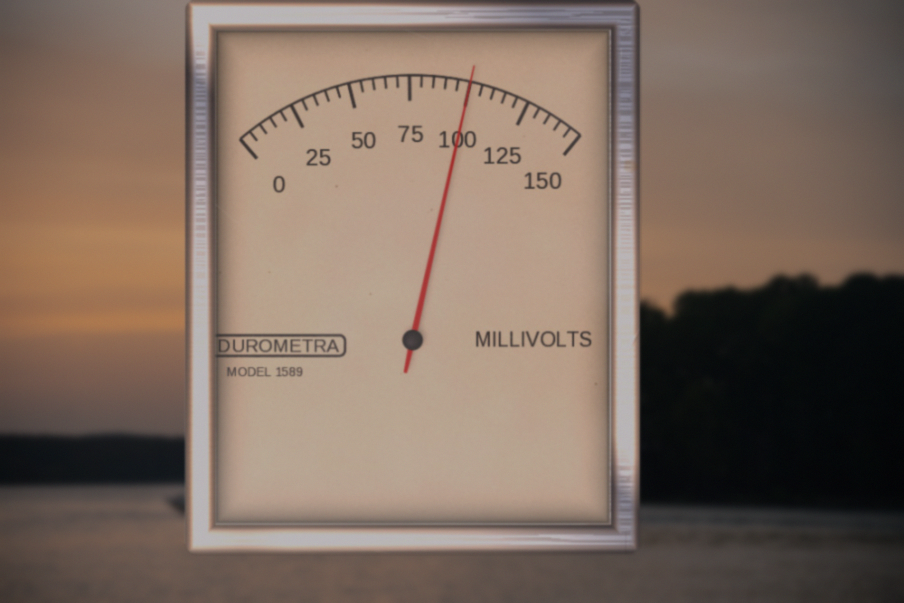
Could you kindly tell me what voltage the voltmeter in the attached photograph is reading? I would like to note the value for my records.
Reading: 100 mV
